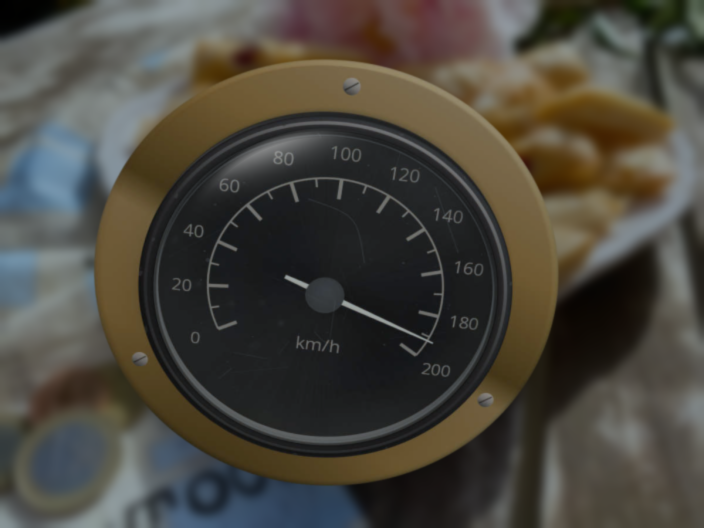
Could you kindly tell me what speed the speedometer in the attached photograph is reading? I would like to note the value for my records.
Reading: 190 km/h
